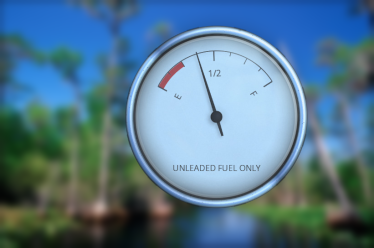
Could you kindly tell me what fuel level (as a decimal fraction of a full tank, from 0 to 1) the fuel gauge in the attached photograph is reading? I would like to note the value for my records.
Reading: 0.375
